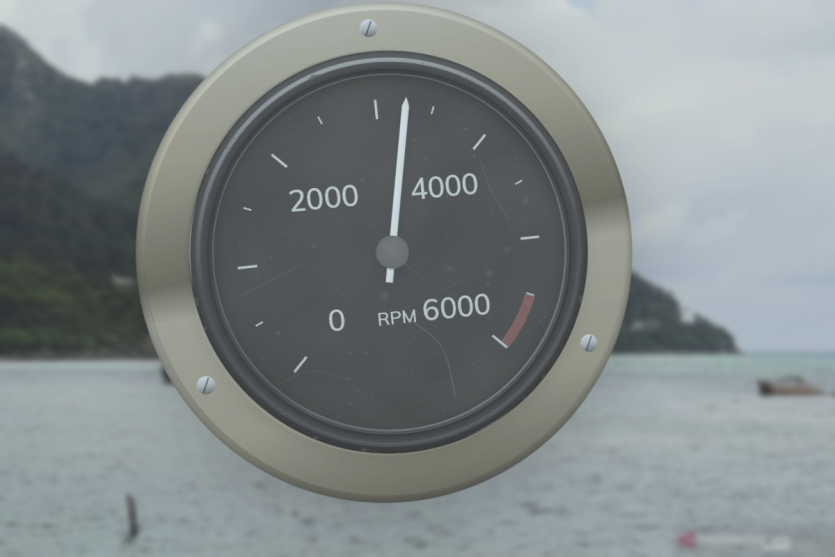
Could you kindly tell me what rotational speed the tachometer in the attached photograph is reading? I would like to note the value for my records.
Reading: 3250 rpm
